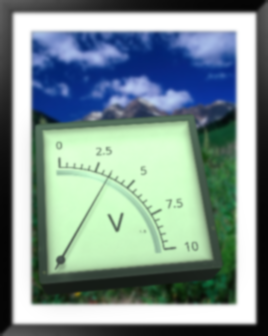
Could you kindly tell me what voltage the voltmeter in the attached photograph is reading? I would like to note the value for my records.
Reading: 3.5 V
